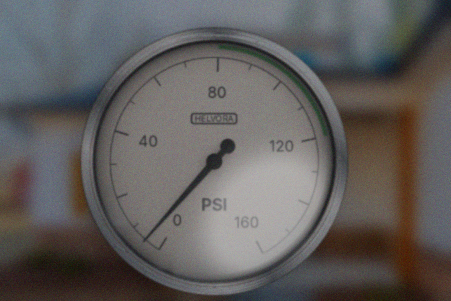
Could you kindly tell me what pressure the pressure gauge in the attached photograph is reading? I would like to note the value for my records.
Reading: 5 psi
